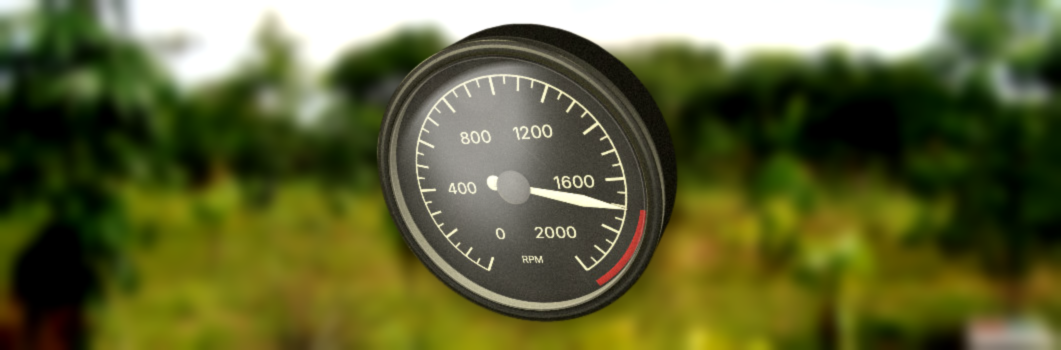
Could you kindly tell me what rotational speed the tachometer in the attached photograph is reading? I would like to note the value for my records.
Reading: 1700 rpm
